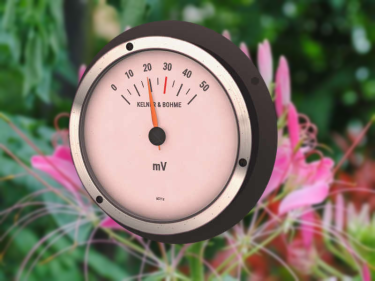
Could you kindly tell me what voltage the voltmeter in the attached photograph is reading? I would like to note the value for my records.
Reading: 20 mV
